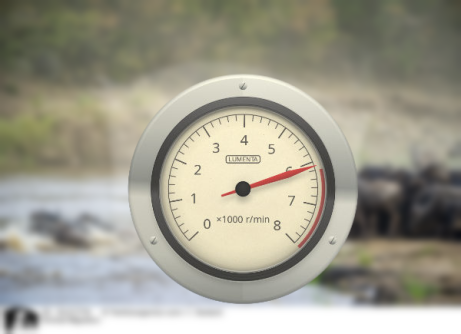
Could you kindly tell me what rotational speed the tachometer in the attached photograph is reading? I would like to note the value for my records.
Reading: 6100 rpm
